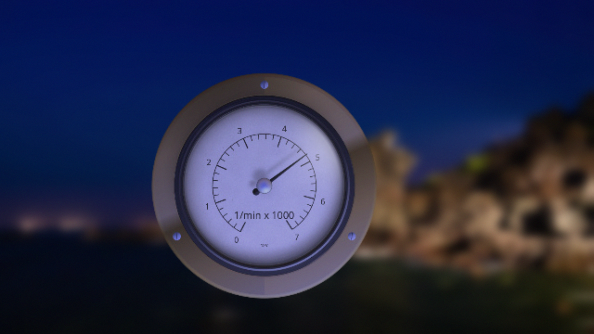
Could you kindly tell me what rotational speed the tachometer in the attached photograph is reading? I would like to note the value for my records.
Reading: 4800 rpm
